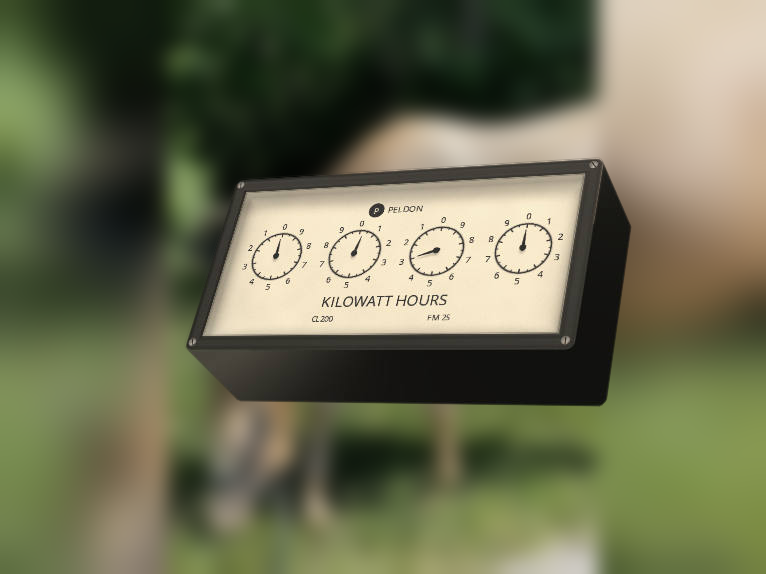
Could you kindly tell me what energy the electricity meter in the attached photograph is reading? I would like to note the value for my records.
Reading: 30 kWh
